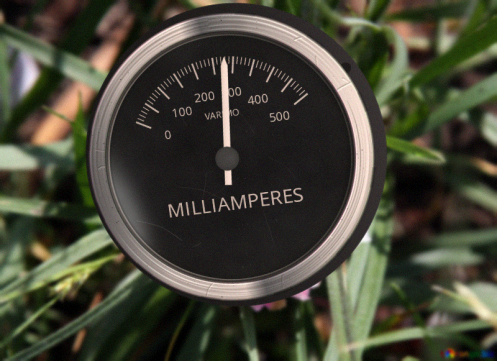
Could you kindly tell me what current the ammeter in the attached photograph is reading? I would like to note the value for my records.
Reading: 280 mA
